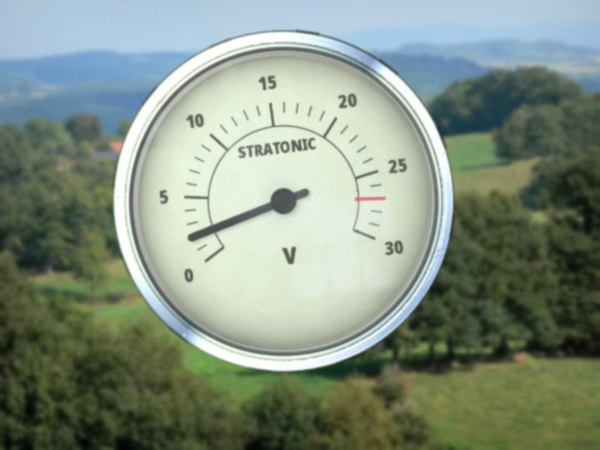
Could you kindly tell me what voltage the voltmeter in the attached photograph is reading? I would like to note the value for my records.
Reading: 2 V
